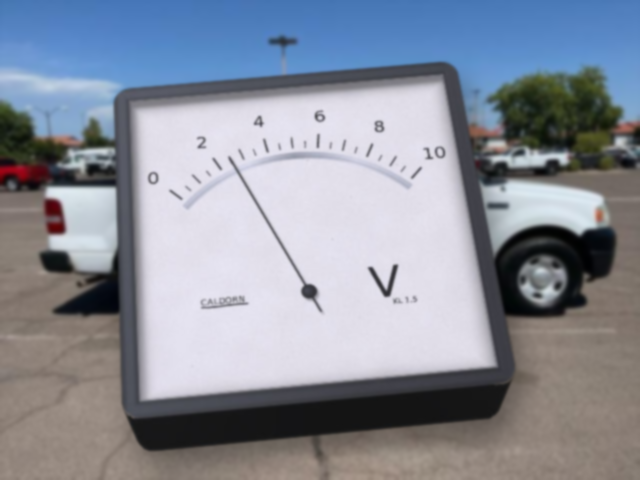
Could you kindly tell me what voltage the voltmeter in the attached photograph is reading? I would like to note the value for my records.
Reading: 2.5 V
